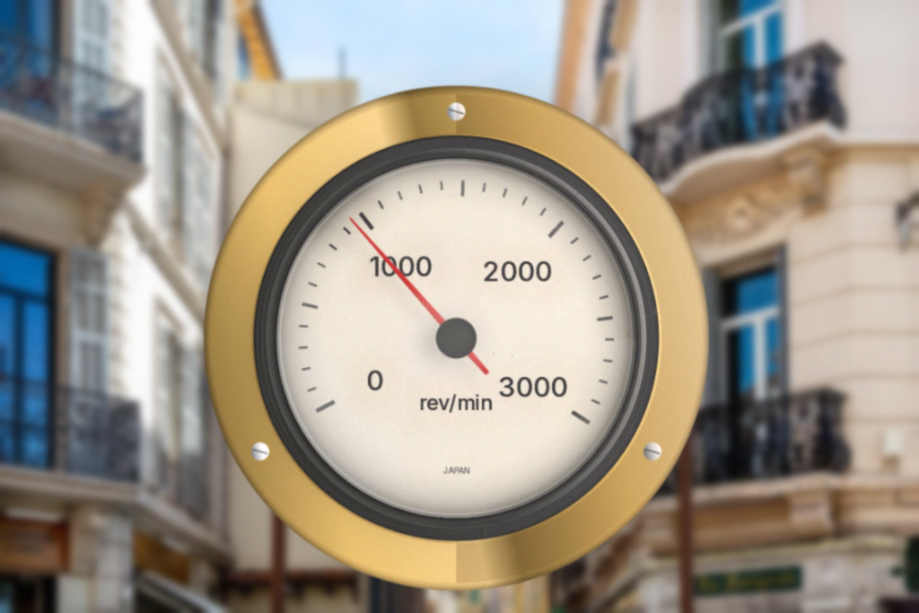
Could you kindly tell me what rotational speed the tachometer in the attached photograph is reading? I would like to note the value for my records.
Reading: 950 rpm
